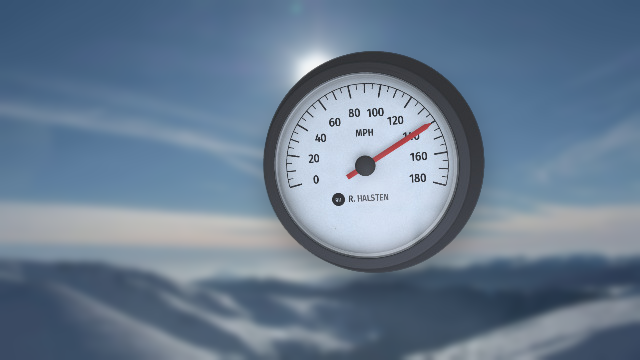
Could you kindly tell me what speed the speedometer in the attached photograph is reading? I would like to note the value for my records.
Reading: 140 mph
